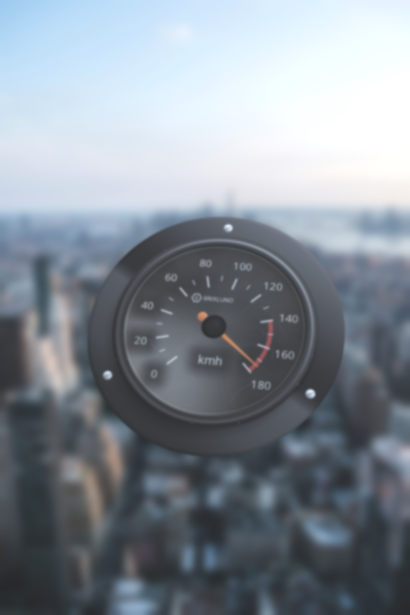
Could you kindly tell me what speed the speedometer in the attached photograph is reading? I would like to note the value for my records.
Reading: 175 km/h
